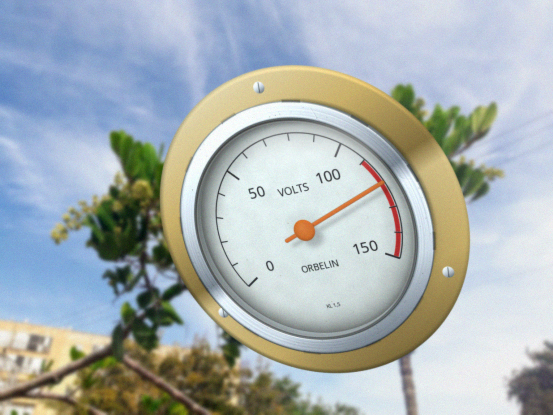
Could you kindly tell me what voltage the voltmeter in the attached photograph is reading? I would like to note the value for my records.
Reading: 120 V
